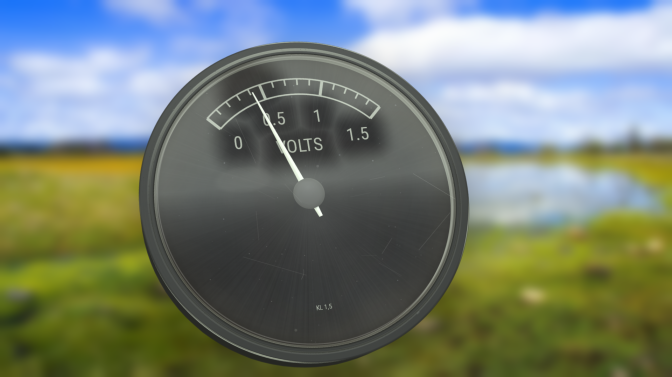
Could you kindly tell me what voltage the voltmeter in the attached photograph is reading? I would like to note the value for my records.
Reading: 0.4 V
